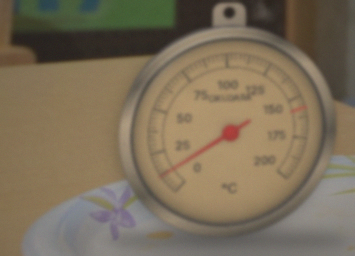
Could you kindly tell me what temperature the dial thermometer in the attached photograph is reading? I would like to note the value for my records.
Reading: 12.5 °C
